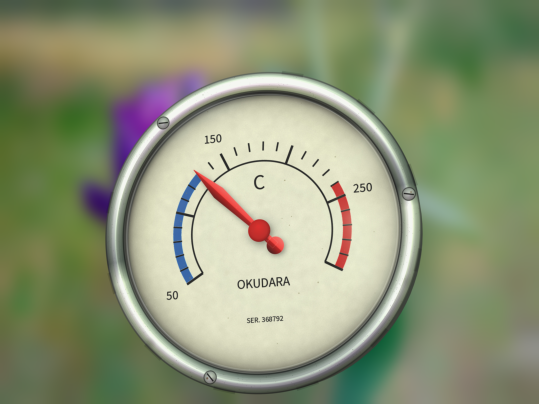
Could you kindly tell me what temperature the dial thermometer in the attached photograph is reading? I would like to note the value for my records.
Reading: 130 °C
